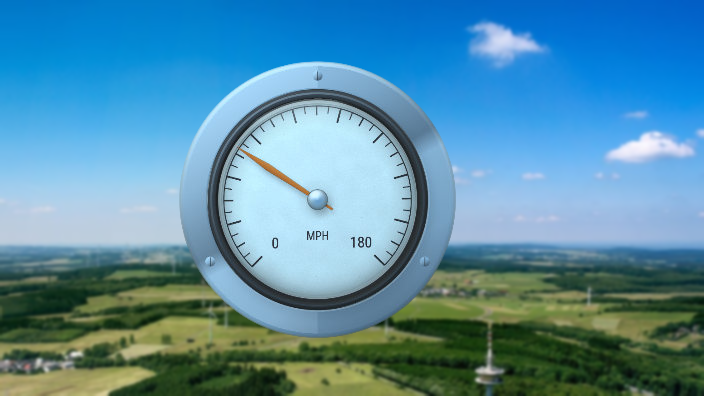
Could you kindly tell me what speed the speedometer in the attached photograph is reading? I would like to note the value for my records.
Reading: 52.5 mph
